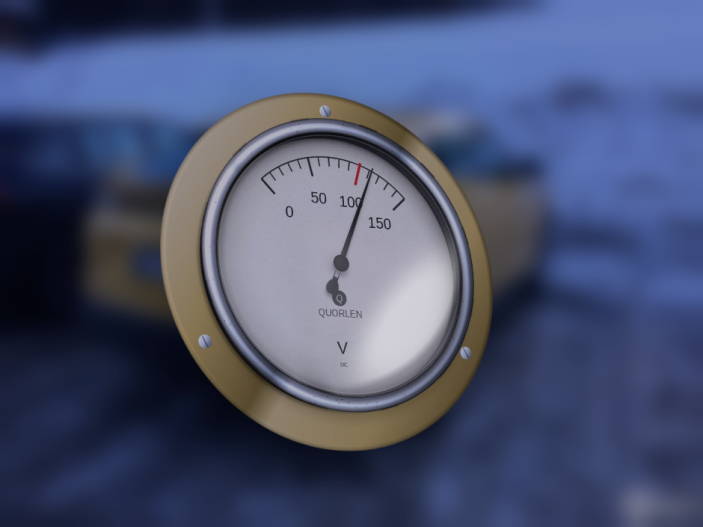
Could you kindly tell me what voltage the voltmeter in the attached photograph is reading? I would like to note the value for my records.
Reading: 110 V
